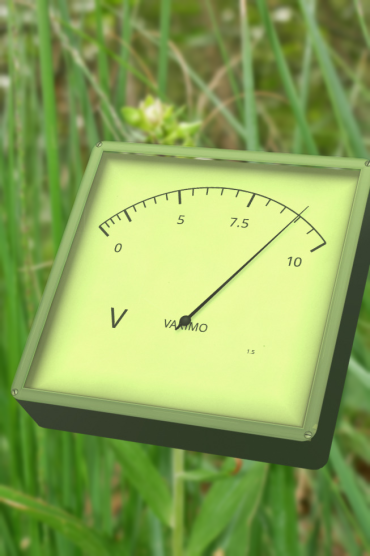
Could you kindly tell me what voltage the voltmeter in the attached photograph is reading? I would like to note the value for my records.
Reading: 9 V
